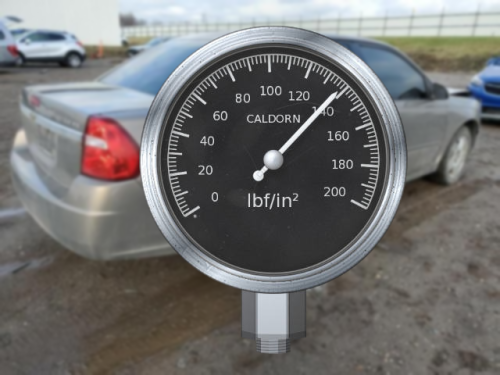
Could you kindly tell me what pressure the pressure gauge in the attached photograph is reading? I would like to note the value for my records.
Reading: 138 psi
